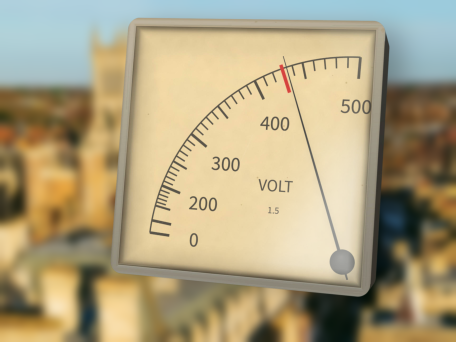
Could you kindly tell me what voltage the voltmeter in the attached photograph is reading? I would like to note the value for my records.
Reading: 435 V
